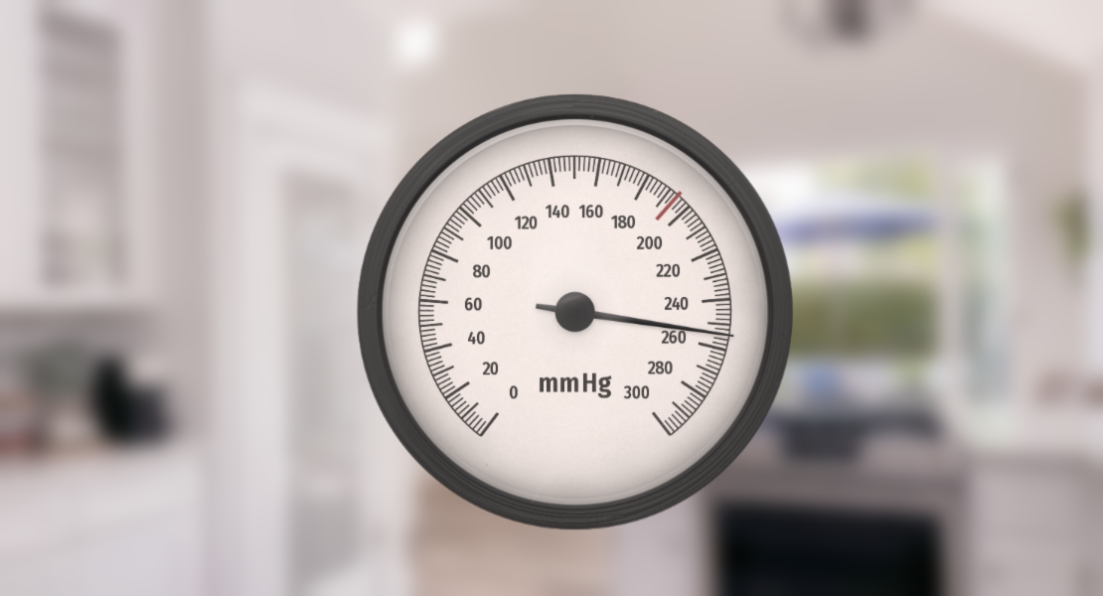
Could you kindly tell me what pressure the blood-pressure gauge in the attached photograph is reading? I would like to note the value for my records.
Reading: 254 mmHg
